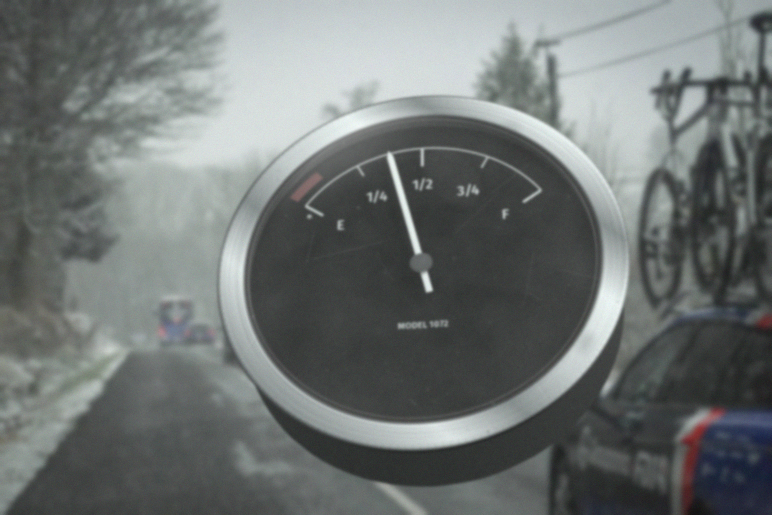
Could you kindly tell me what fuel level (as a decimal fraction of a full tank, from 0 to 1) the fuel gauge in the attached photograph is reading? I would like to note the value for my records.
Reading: 0.375
